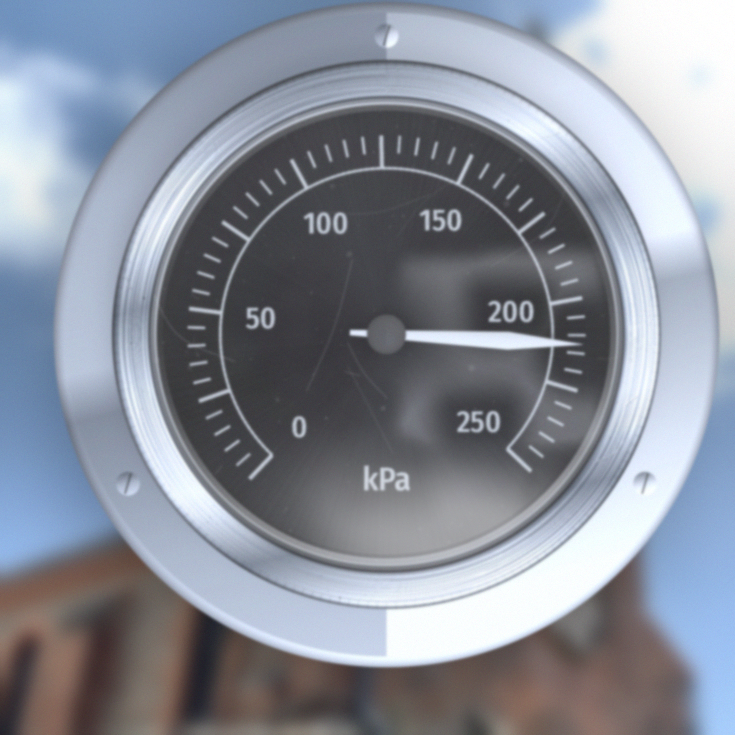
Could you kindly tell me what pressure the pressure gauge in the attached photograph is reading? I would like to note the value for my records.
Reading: 212.5 kPa
